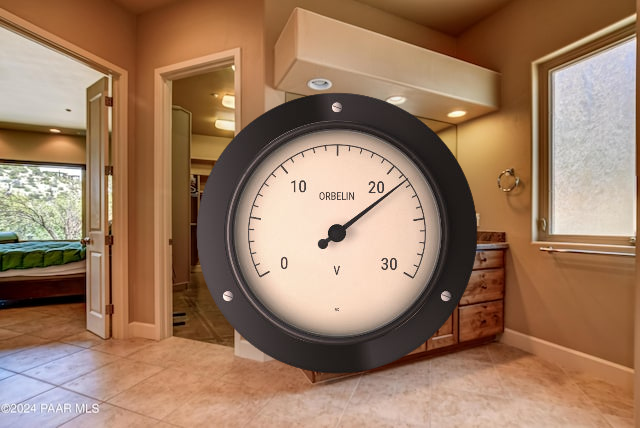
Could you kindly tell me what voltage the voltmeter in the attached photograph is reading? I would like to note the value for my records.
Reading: 21.5 V
